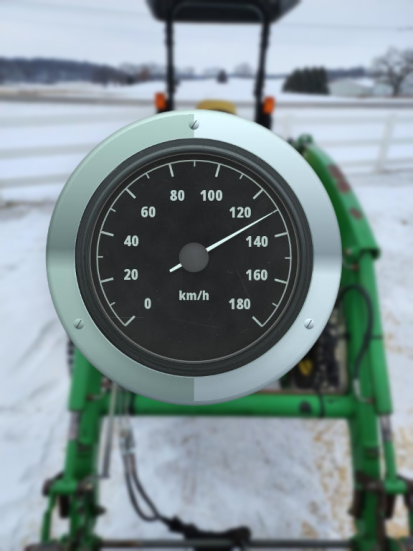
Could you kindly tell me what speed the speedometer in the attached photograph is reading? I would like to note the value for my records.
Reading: 130 km/h
